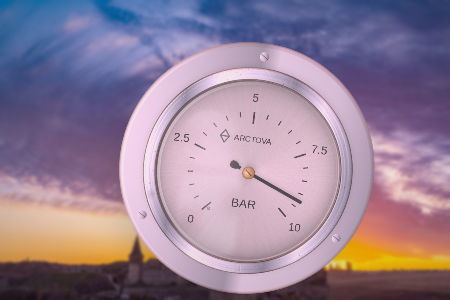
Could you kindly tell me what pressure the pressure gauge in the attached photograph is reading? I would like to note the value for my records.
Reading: 9.25 bar
